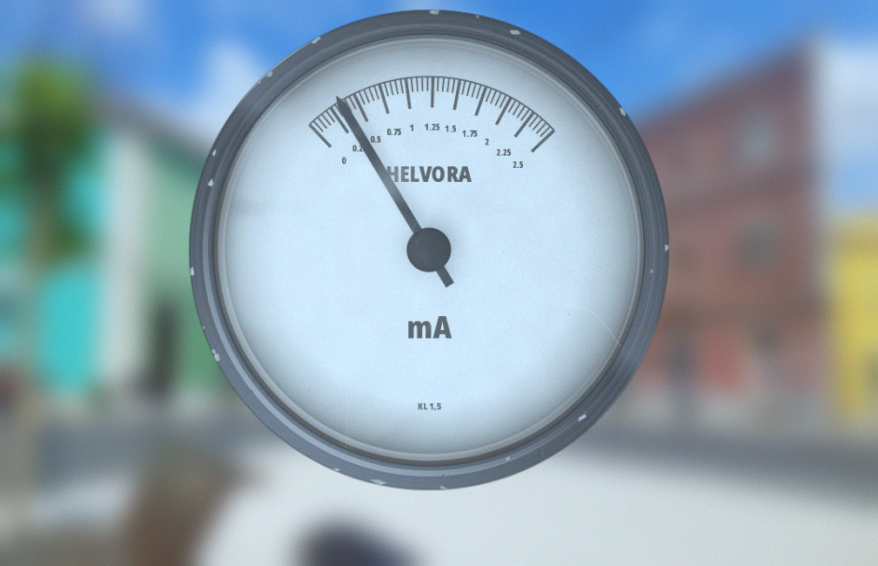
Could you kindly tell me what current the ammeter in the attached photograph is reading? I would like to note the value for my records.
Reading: 0.35 mA
